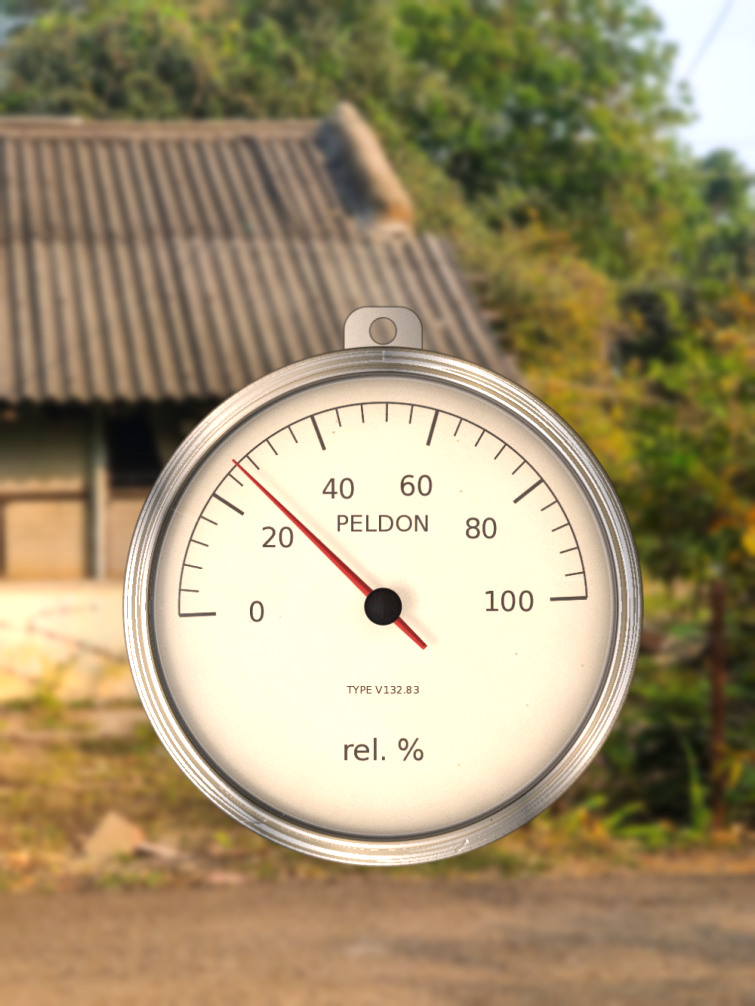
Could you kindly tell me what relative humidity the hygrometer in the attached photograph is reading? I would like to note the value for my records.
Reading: 26 %
